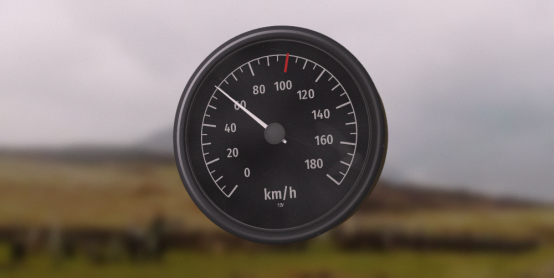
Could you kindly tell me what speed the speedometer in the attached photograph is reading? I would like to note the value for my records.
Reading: 60 km/h
